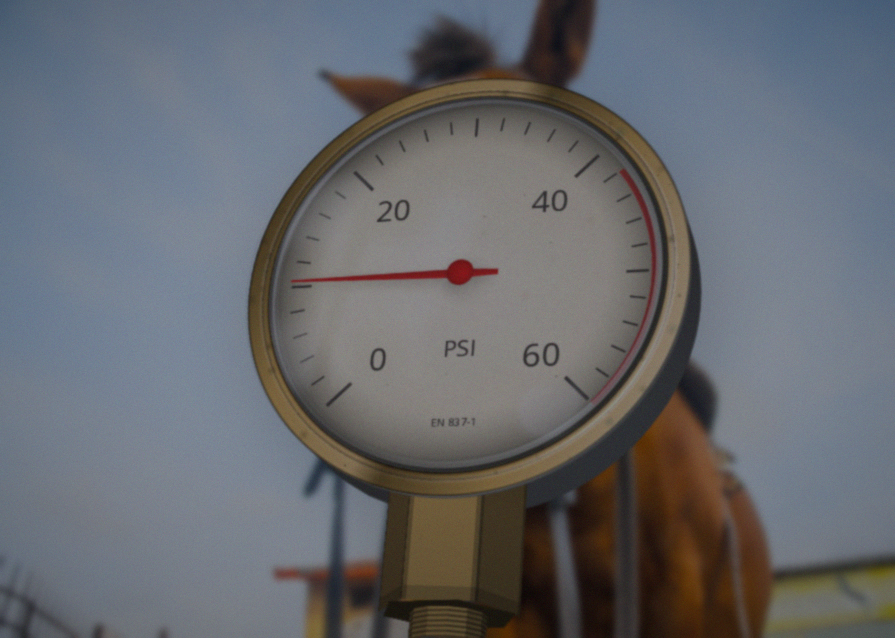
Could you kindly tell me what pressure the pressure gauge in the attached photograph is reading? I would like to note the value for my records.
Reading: 10 psi
